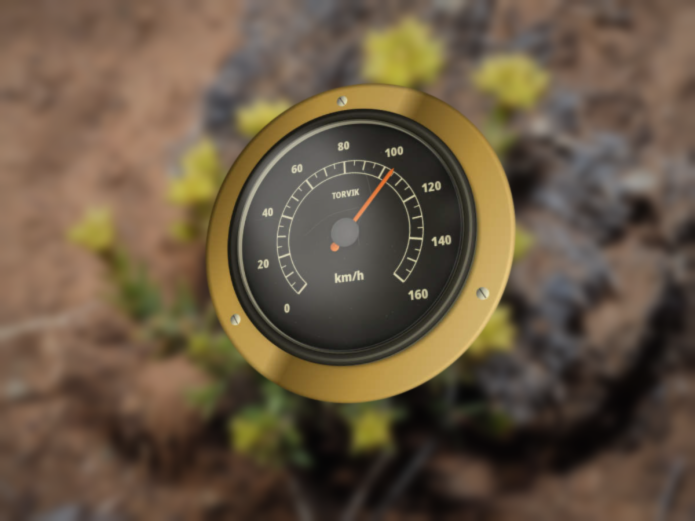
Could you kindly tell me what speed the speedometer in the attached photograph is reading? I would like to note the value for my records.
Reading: 105 km/h
